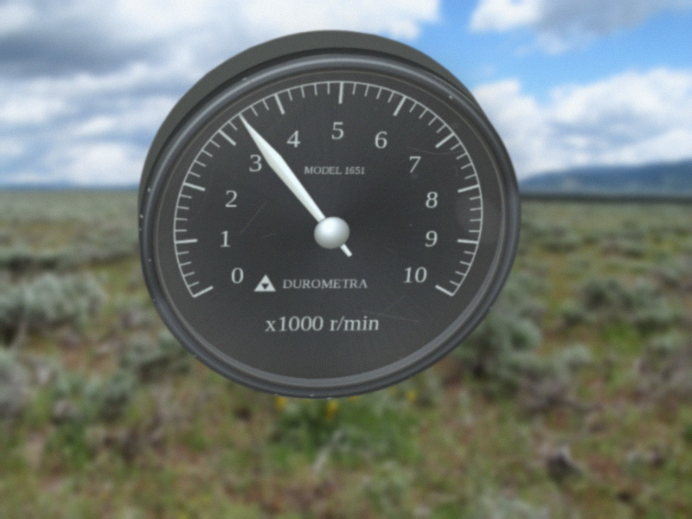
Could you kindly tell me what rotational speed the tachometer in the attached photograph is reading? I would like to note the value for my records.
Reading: 3400 rpm
